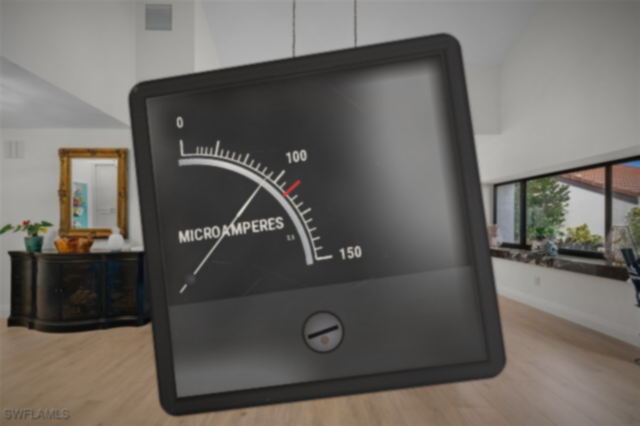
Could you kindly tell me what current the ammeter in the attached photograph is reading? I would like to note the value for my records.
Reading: 95 µA
